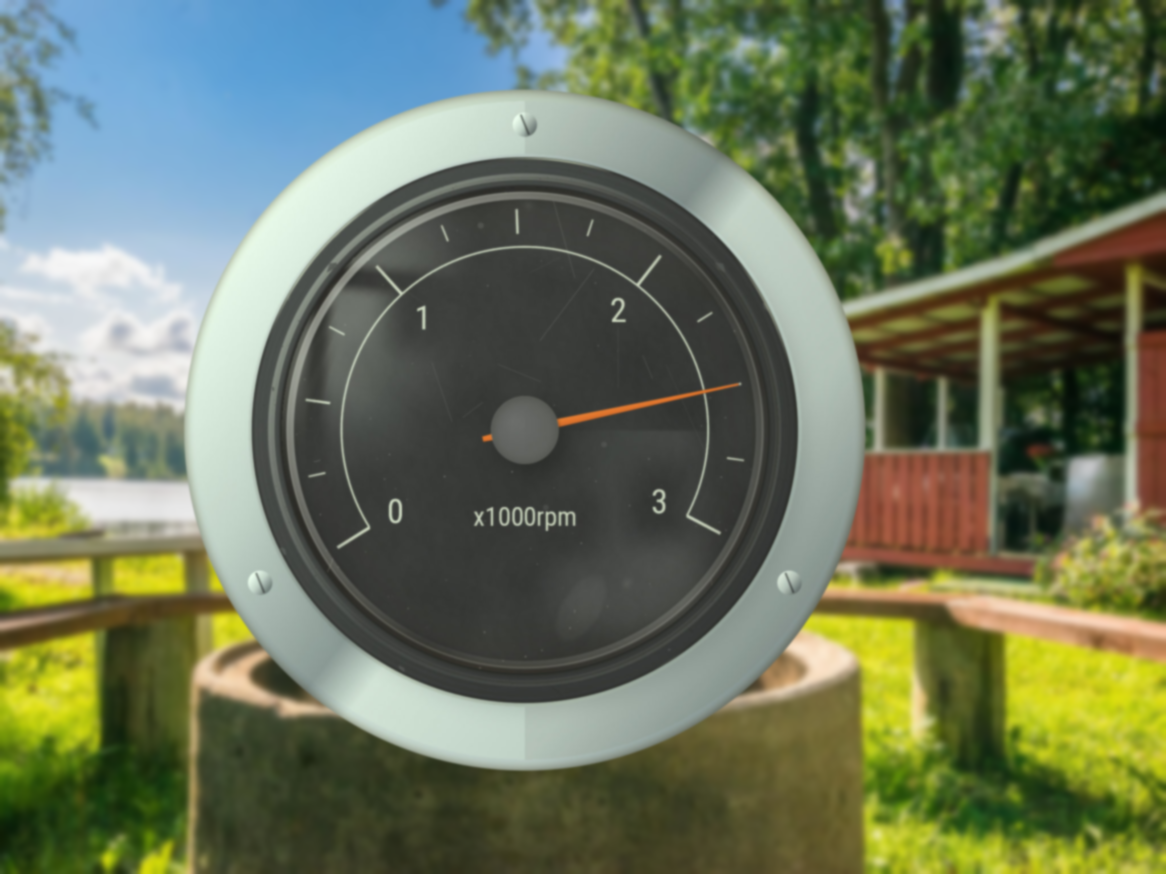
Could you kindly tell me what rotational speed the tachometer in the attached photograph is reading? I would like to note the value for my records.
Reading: 2500 rpm
